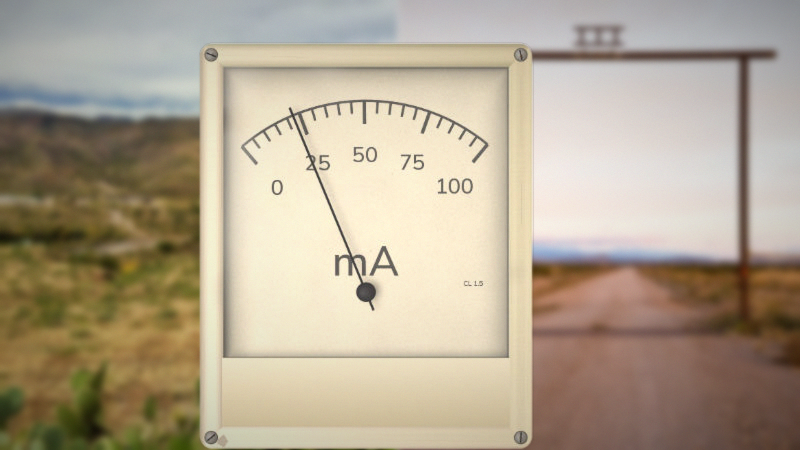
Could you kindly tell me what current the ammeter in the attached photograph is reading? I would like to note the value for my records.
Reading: 22.5 mA
